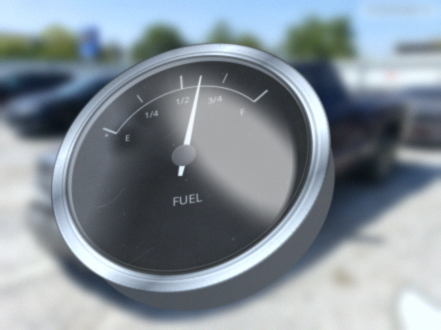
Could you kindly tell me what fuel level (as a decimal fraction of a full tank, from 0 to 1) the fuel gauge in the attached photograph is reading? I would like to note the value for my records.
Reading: 0.625
